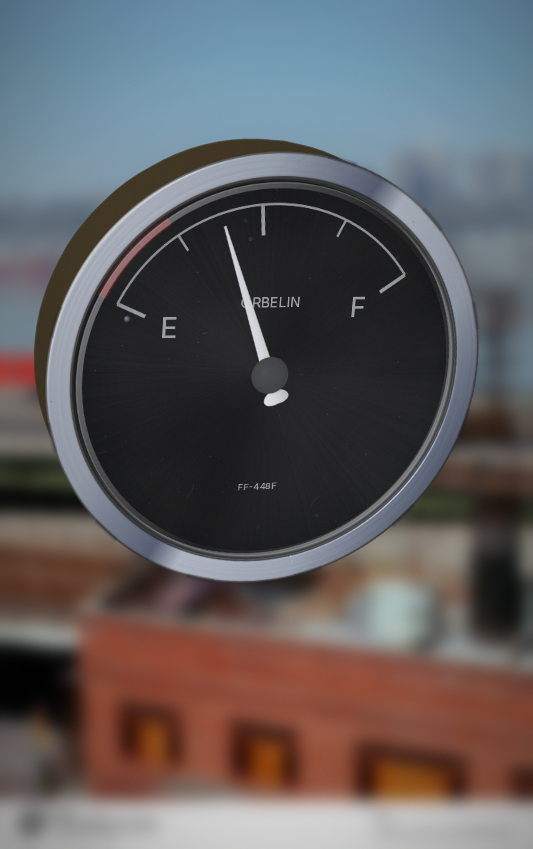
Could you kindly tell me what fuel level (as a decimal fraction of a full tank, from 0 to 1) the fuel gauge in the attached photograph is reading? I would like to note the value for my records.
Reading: 0.375
